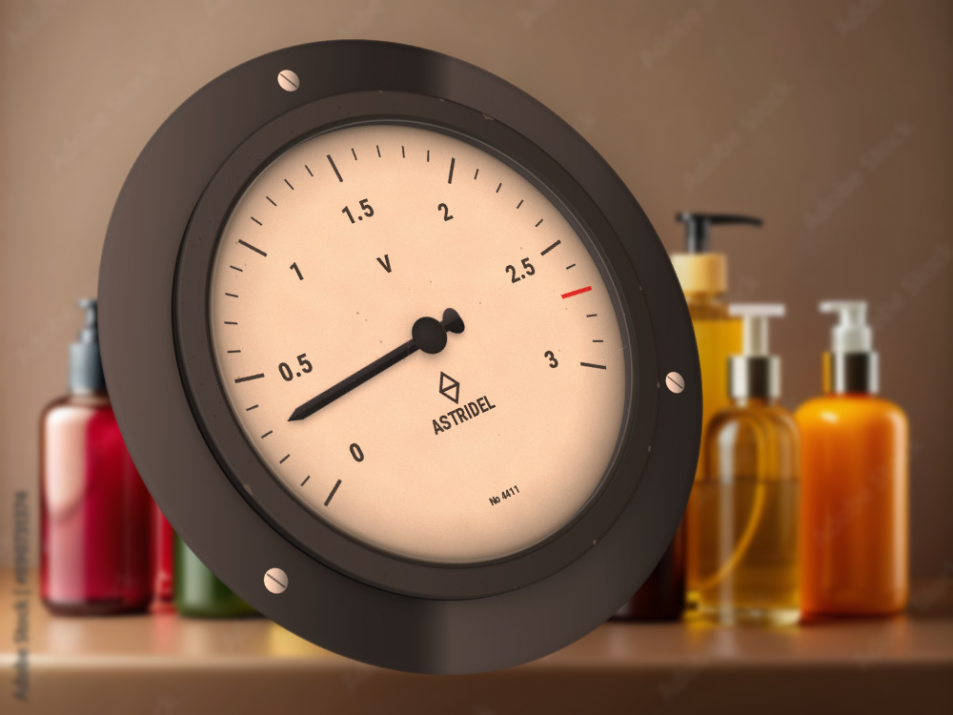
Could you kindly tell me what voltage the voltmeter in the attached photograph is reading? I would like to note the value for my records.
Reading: 0.3 V
